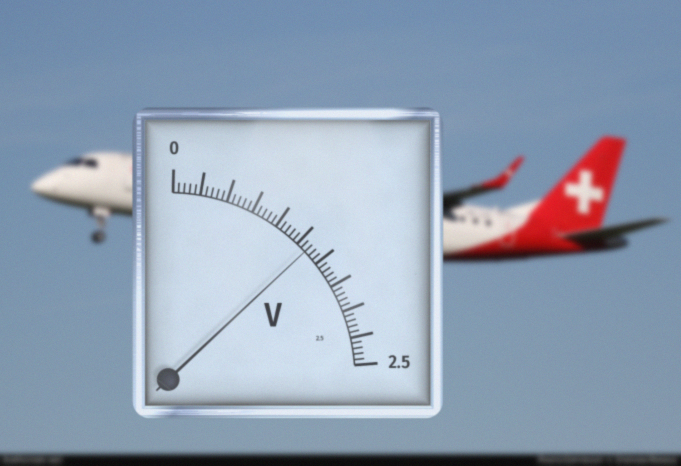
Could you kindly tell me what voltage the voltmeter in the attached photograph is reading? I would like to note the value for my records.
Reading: 1.35 V
